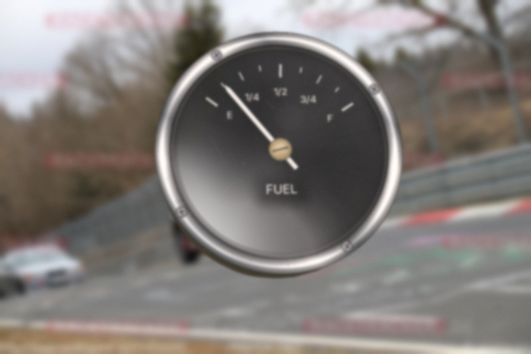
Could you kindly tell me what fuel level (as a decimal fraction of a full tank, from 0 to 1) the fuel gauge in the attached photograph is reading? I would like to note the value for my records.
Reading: 0.125
